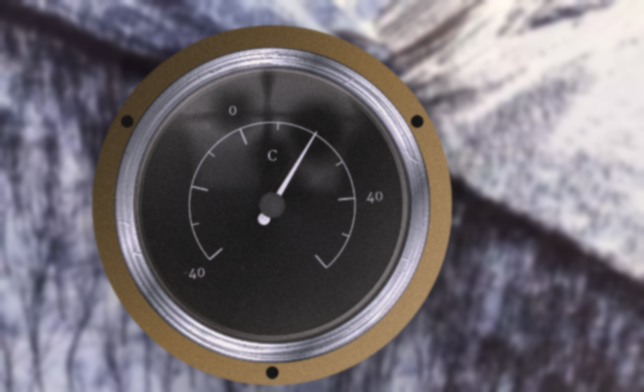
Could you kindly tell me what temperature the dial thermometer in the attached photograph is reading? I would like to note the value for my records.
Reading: 20 °C
